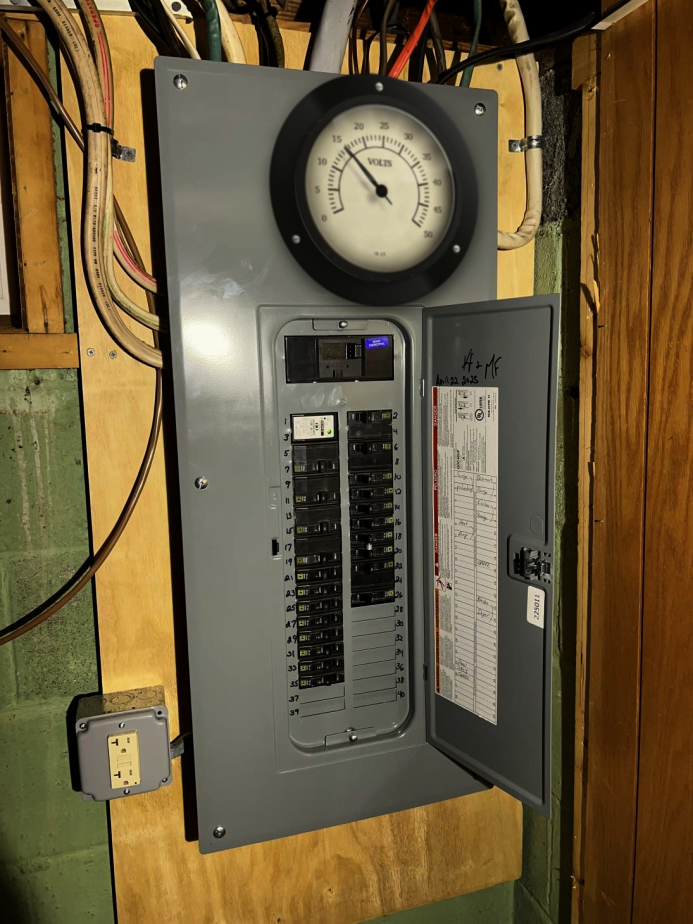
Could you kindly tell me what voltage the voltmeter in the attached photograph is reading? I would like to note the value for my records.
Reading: 15 V
